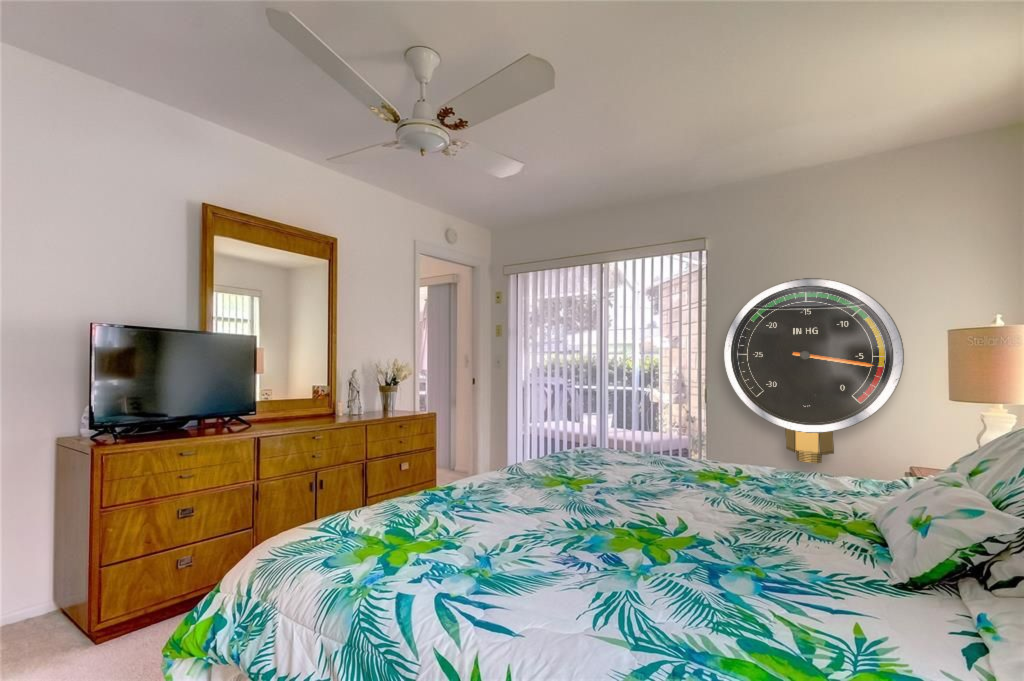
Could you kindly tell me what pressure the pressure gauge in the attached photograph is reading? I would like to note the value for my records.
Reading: -4 inHg
